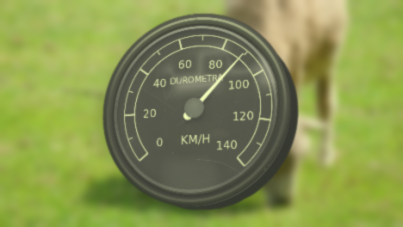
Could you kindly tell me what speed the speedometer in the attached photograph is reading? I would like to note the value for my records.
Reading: 90 km/h
